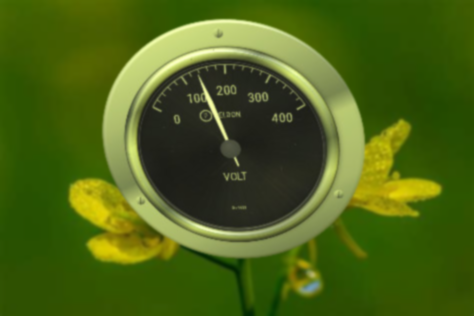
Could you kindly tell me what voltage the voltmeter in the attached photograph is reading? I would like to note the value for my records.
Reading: 140 V
